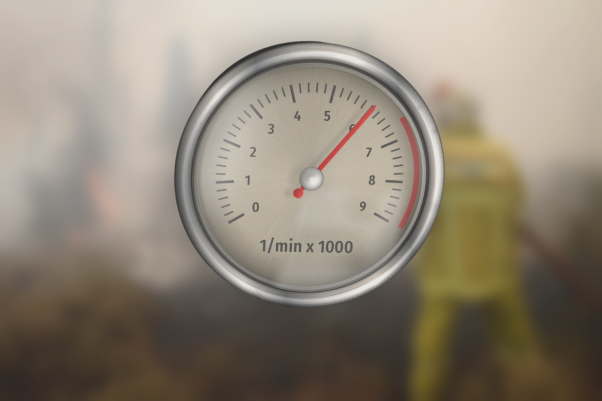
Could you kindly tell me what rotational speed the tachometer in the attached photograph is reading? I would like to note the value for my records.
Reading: 6000 rpm
